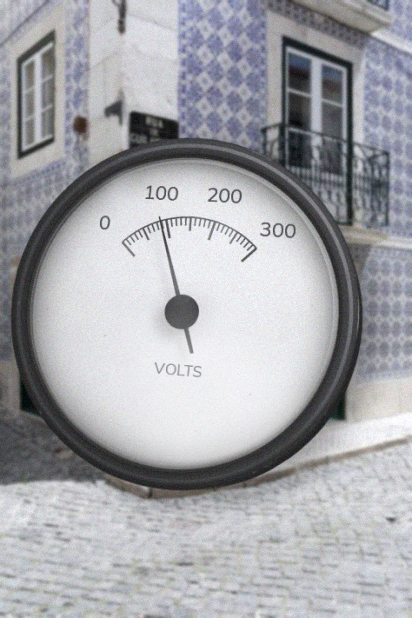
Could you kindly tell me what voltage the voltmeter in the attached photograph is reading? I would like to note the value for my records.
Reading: 90 V
